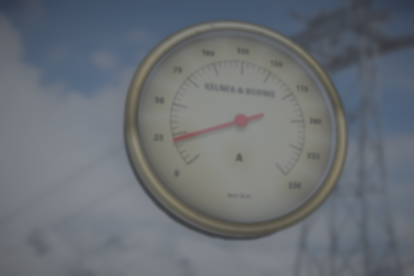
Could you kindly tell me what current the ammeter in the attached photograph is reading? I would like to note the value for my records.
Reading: 20 A
